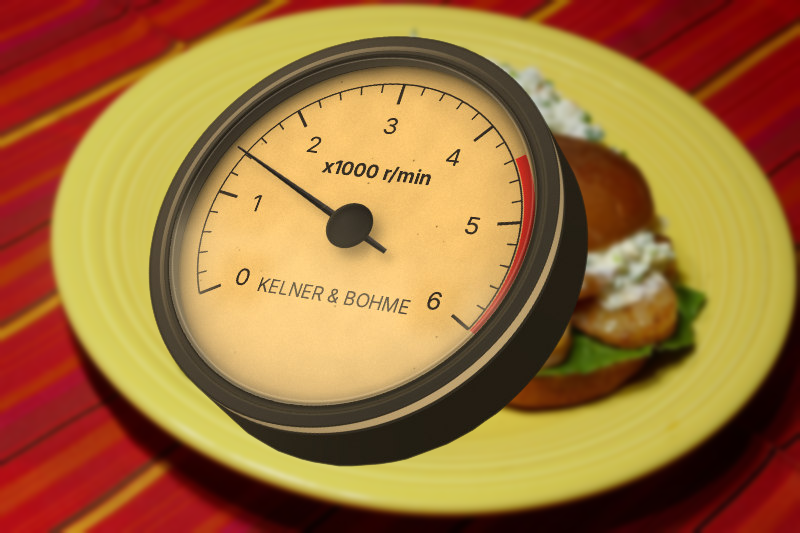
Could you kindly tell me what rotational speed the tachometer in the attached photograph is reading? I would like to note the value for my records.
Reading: 1400 rpm
